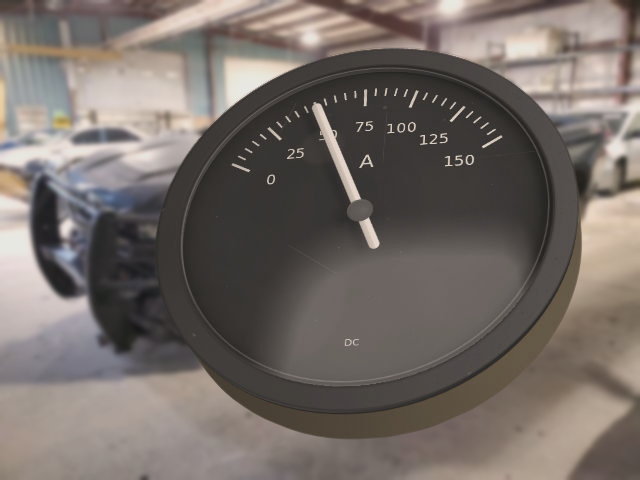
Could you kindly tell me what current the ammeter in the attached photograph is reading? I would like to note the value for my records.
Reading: 50 A
